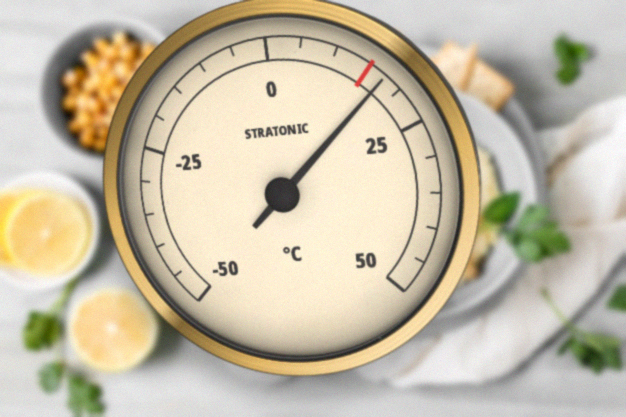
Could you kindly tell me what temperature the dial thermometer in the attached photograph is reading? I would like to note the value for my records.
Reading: 17.5 °C
